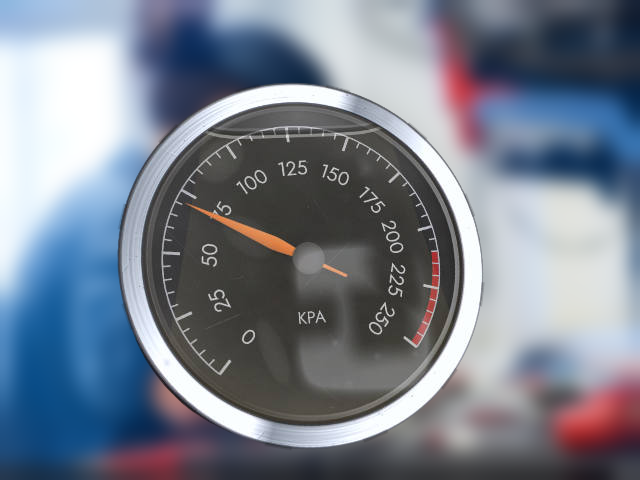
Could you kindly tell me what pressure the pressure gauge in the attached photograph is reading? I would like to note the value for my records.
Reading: 70 kPa
